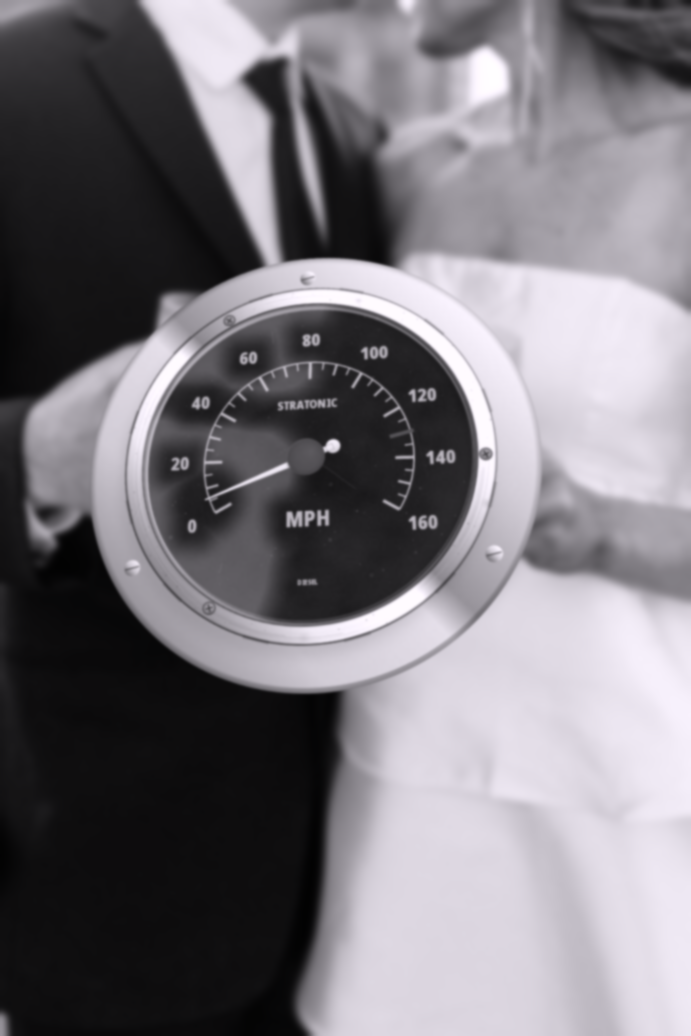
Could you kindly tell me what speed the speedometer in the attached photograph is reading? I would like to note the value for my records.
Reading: 5 mph
